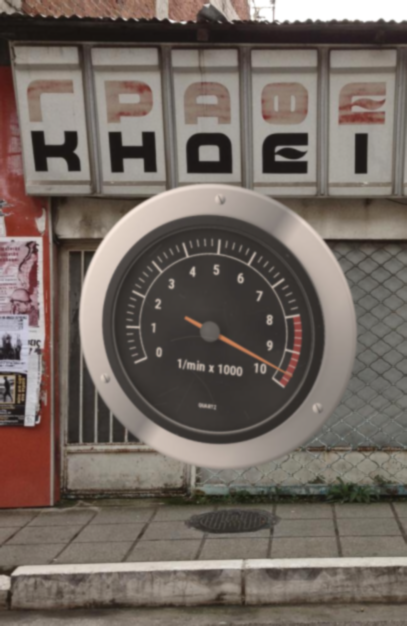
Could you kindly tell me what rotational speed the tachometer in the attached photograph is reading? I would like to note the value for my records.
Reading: 9600 rpm
